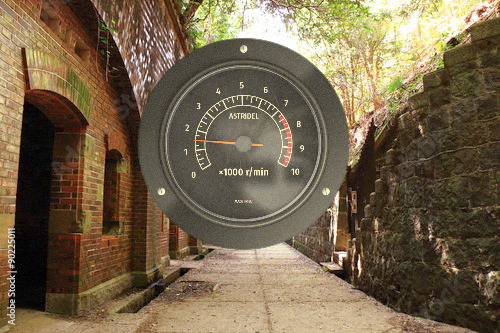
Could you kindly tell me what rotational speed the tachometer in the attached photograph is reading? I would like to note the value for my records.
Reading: 1500 rpm
